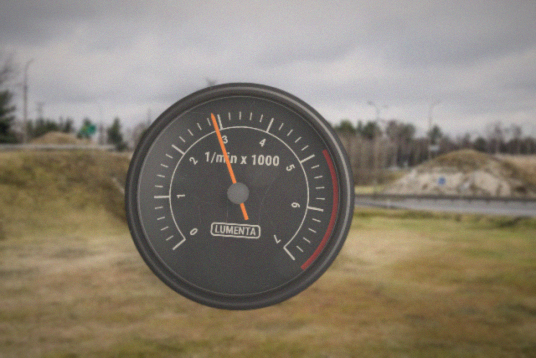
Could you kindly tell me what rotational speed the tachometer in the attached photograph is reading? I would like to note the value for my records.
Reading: 2900 rpm
